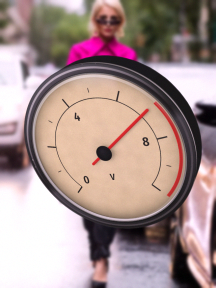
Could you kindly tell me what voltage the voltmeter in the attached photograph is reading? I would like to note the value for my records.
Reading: 7 V
